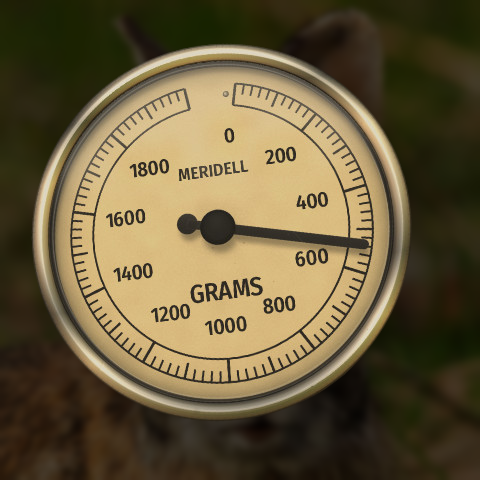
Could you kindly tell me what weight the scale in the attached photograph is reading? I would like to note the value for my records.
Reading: 540 g
